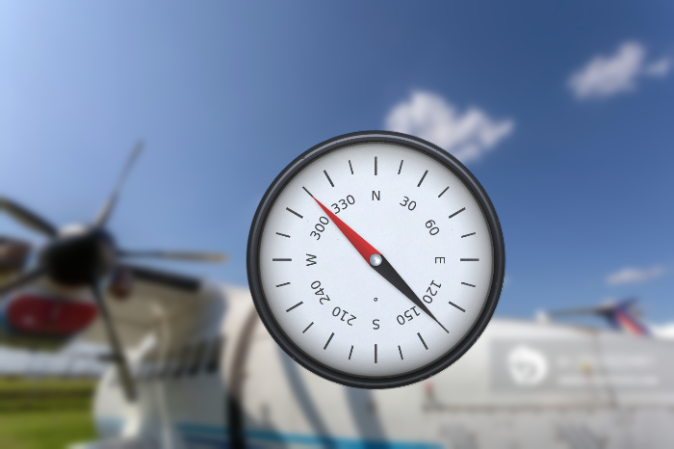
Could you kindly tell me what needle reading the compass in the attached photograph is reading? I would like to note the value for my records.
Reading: 315 °
